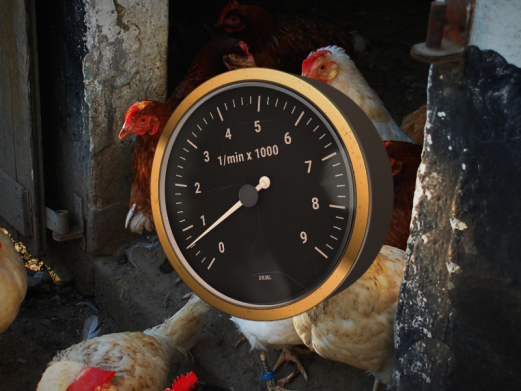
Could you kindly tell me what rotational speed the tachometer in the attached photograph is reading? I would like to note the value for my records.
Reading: 600 rpm
